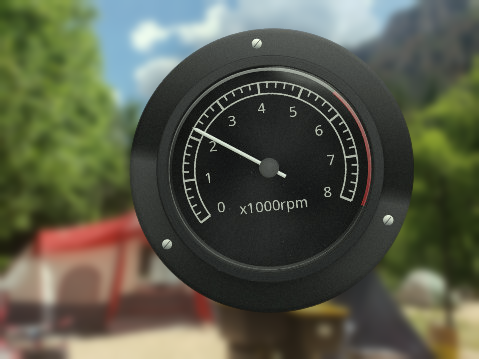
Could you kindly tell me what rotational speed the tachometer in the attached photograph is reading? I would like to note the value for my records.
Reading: 2200 rpm
